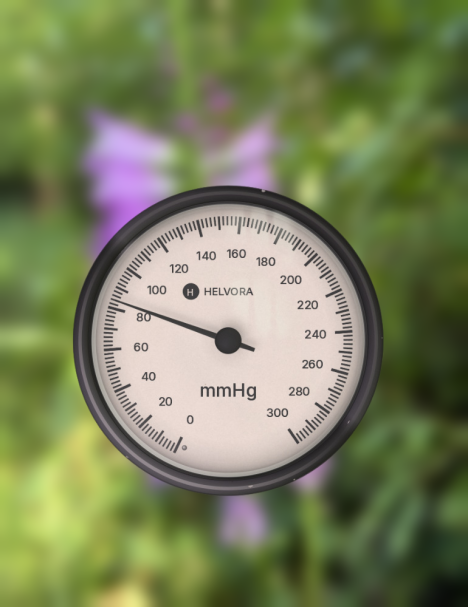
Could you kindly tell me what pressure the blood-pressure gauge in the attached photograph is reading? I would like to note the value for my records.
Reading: 84 mmHg
